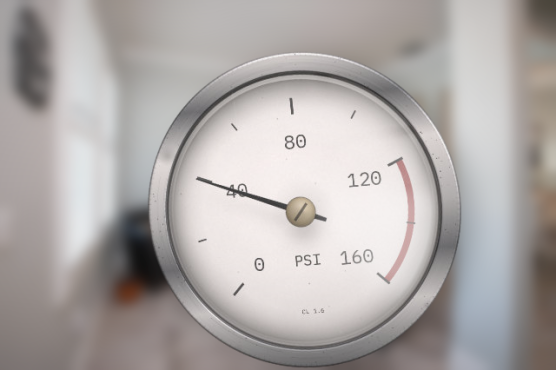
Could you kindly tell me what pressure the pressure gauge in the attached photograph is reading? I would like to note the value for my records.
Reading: 40 psi
